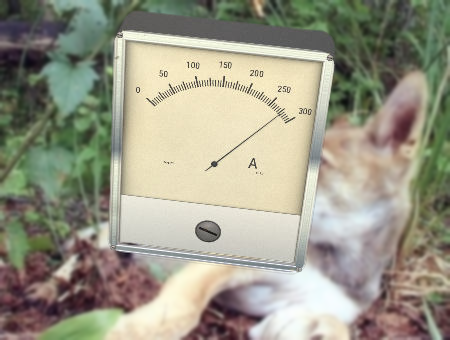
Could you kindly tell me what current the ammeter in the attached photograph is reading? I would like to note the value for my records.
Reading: 275 A
